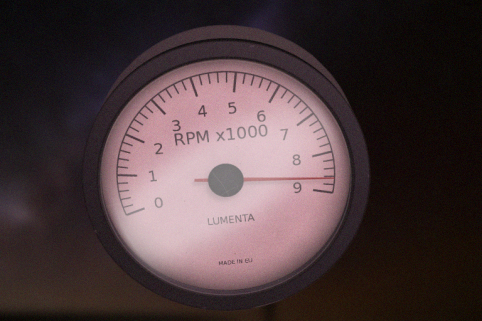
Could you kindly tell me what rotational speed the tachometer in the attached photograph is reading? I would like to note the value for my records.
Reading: 8600 rpm
